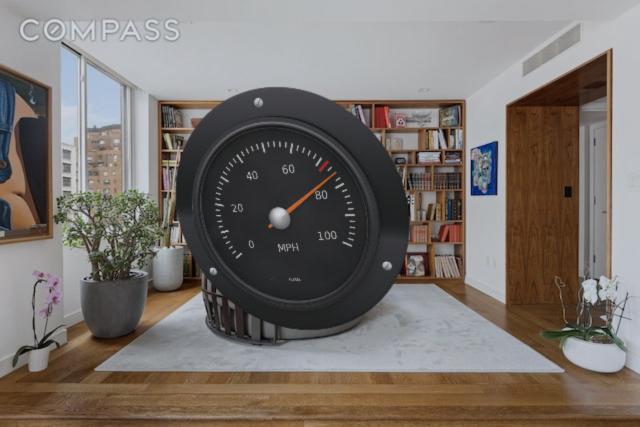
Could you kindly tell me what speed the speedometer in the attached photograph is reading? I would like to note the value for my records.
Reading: 76 mph
